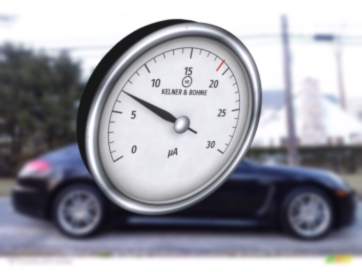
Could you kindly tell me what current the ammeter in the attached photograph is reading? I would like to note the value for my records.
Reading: 7 µA
